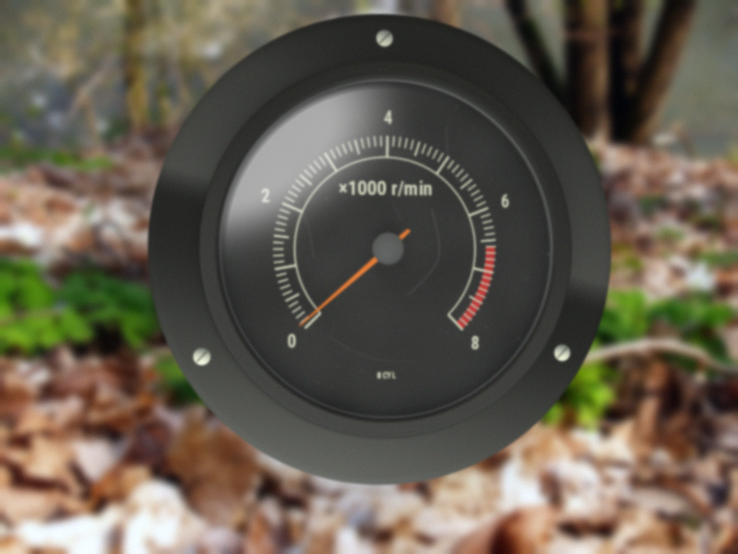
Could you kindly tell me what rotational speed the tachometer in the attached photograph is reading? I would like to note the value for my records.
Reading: 100 rpm
